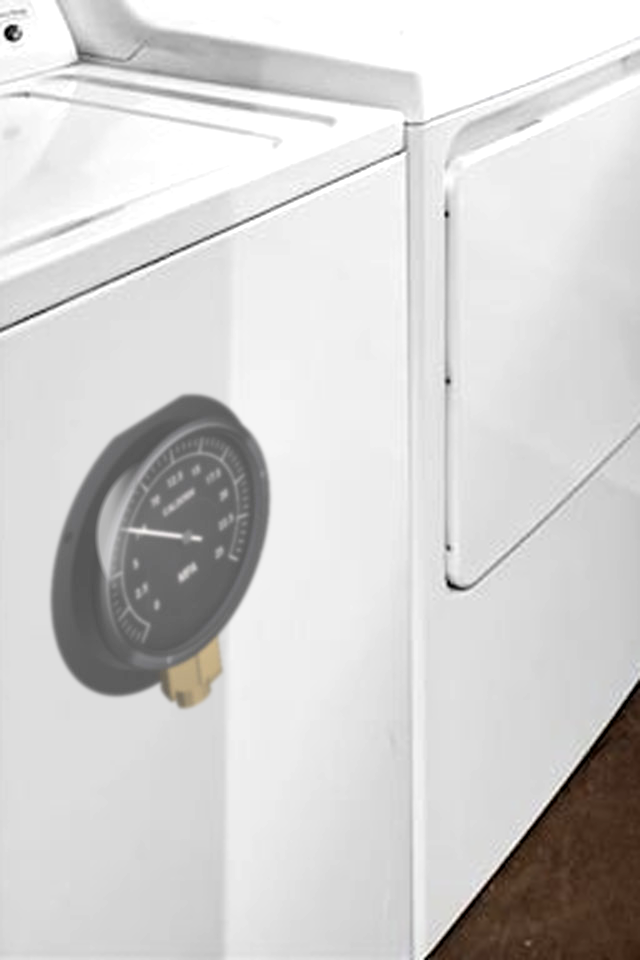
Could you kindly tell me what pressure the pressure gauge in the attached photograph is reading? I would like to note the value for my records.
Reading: 7.5 MPa
